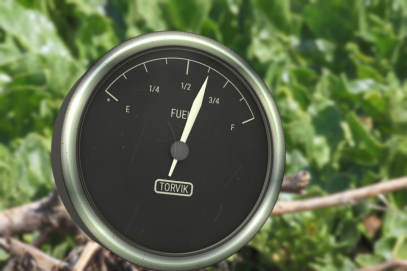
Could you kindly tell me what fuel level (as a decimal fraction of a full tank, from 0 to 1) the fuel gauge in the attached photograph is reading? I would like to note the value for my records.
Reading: 0.625
